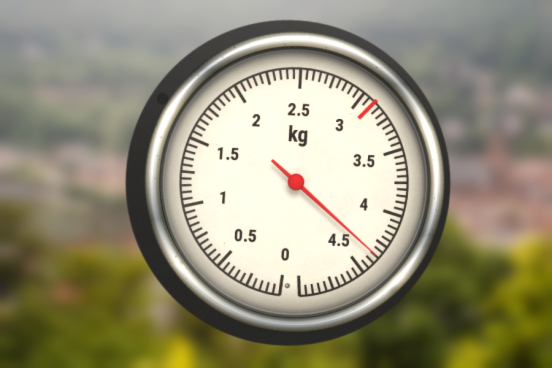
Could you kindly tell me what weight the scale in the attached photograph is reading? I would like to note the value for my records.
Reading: 4.35 kg
